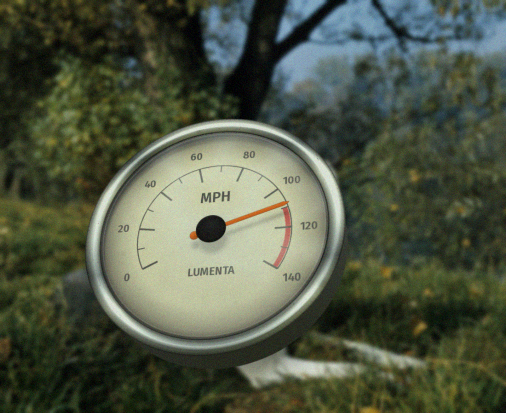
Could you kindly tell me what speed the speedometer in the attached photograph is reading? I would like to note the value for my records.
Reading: 110 mph
